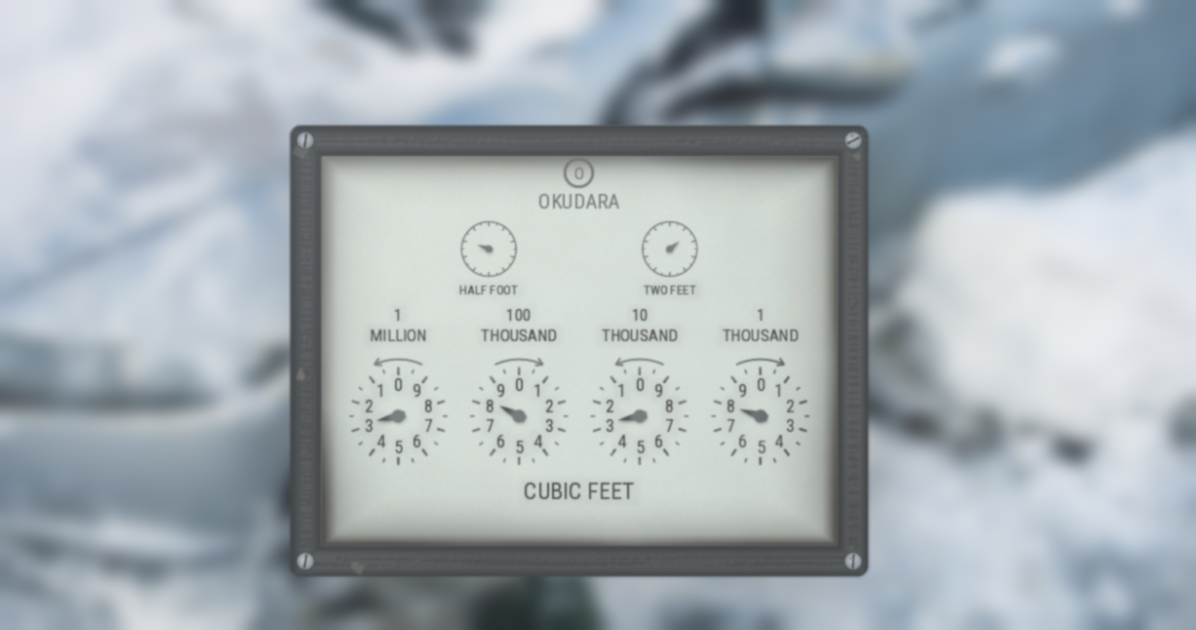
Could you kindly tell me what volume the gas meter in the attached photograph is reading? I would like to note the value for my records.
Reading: 282800 ft³
